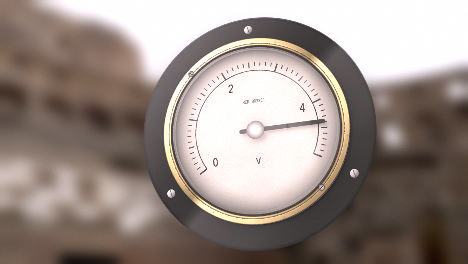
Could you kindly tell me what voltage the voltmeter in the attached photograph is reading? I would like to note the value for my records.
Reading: 4.4 V
